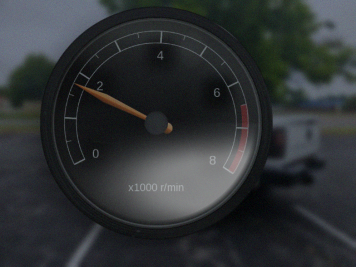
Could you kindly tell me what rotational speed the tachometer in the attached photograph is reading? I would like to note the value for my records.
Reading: 1750 rpm
